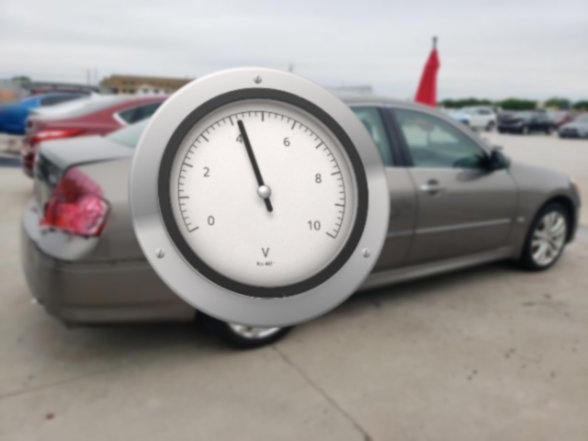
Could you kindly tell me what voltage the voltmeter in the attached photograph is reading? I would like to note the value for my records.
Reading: 4.2 V
